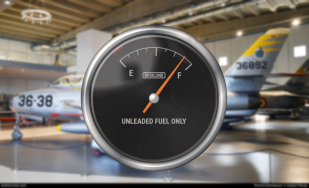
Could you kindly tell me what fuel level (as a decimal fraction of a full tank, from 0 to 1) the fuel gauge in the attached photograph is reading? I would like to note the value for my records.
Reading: 0.875
